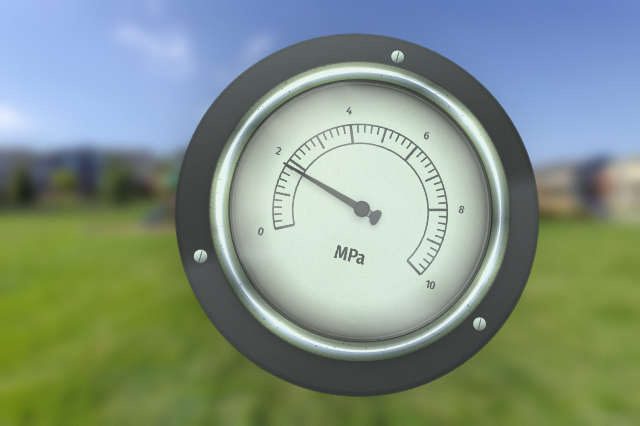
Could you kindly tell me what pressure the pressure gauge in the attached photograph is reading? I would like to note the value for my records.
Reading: 1.8 MPa
